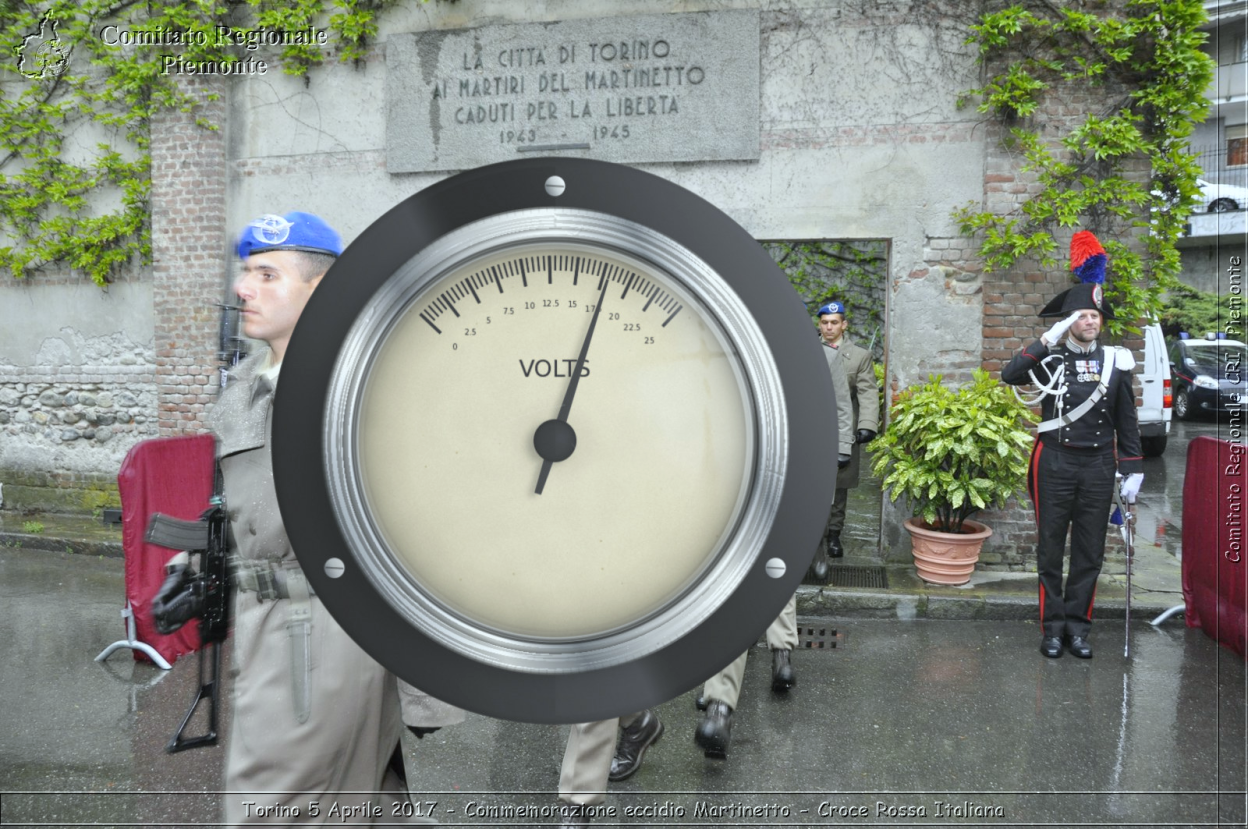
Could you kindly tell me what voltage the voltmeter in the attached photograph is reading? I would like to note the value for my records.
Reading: 18 V
